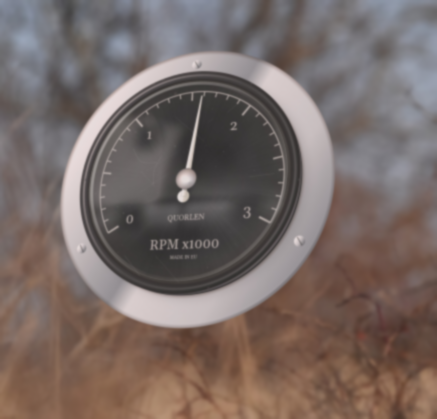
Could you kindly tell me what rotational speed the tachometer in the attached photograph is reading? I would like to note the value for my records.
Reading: 1600 rpm
